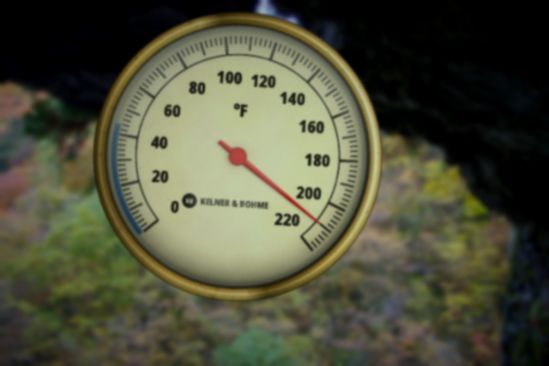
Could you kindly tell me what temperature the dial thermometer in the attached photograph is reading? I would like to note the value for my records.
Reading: 210 °F
